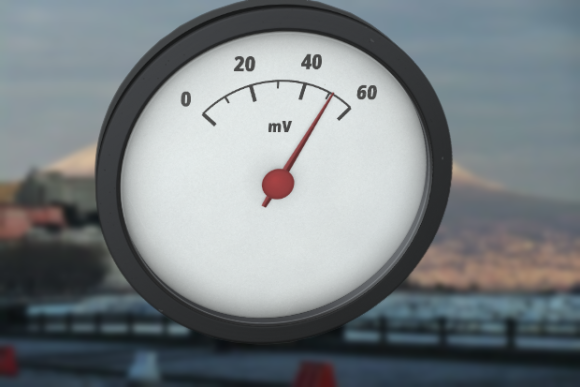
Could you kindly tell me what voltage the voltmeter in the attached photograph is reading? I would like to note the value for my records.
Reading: 50 mV
